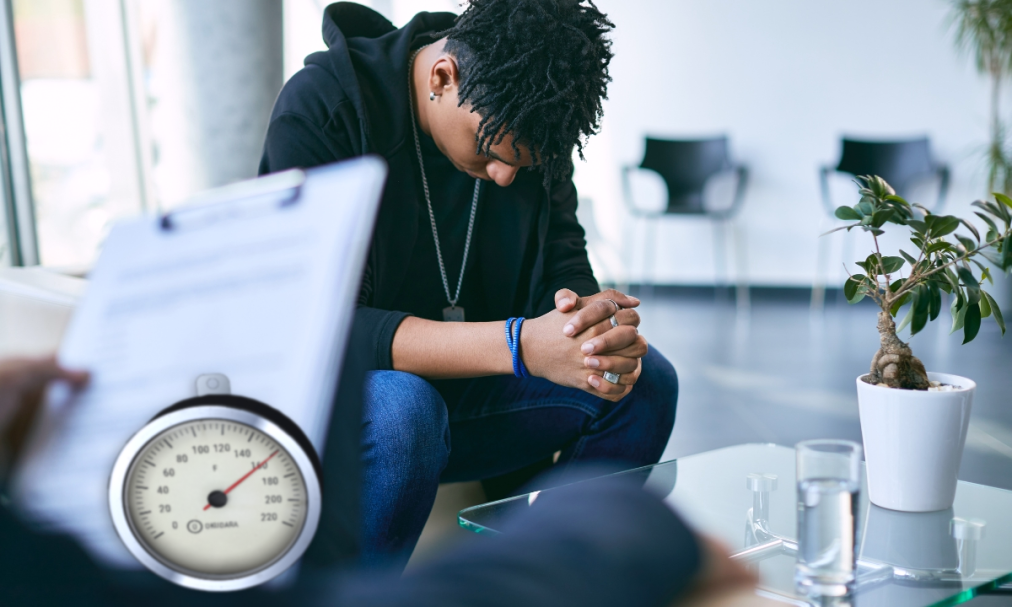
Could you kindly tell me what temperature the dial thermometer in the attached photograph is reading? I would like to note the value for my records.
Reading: 160 °F
